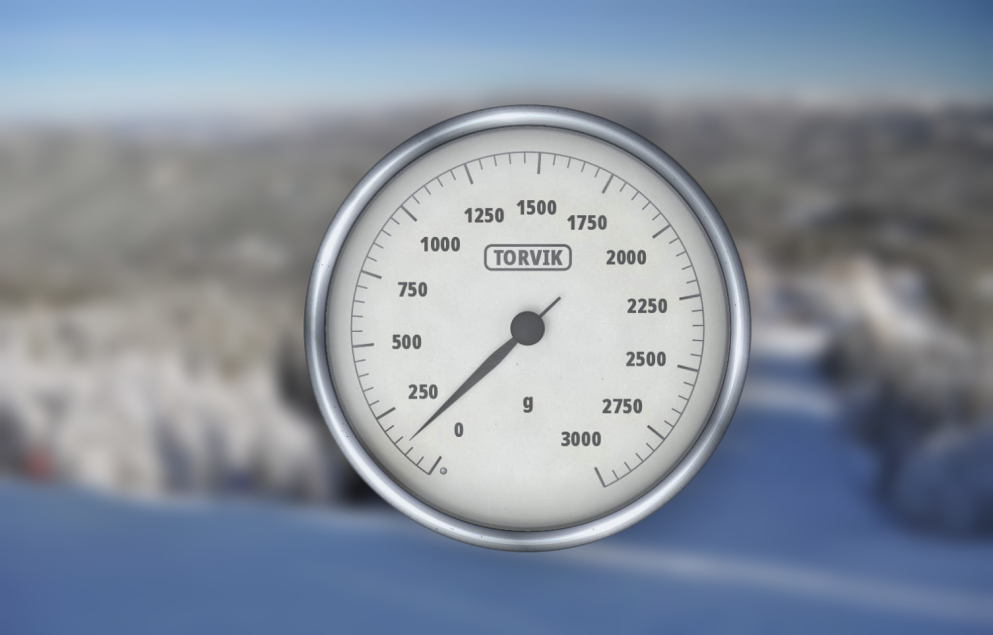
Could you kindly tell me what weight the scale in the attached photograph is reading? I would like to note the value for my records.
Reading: 125 g
